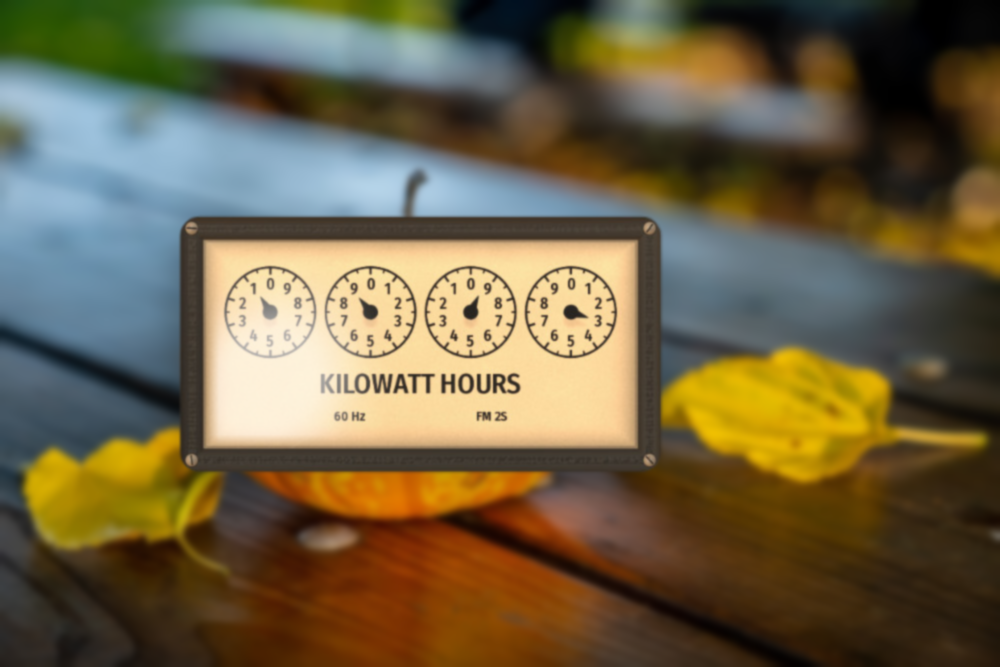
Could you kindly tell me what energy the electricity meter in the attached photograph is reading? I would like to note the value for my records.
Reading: 893 kWh
